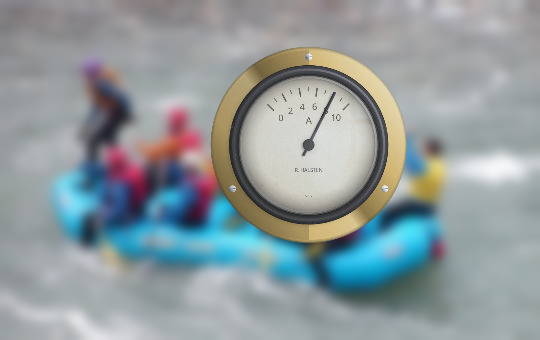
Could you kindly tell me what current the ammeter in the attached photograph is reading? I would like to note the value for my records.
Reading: 8 A
